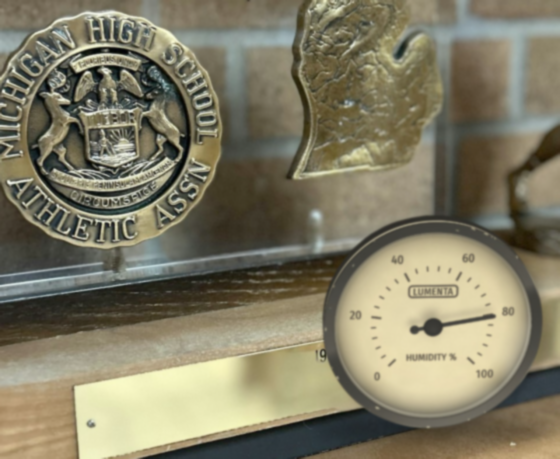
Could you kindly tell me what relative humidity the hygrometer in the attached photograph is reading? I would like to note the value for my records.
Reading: 80 %
